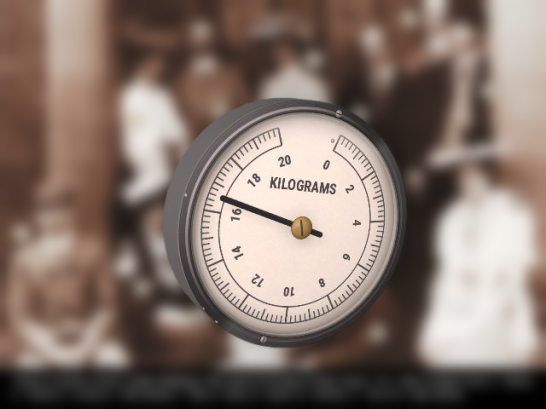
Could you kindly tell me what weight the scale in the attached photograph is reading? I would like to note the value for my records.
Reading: 16.6 kg
